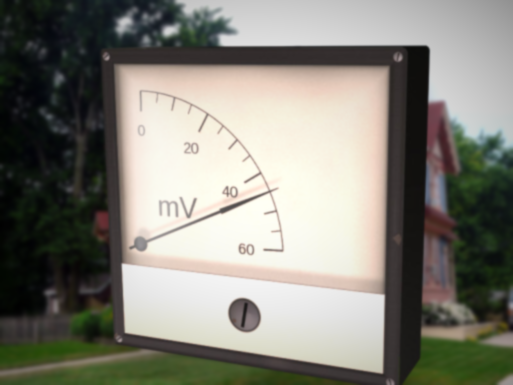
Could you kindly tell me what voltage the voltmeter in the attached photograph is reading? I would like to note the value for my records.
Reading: 45 mV
